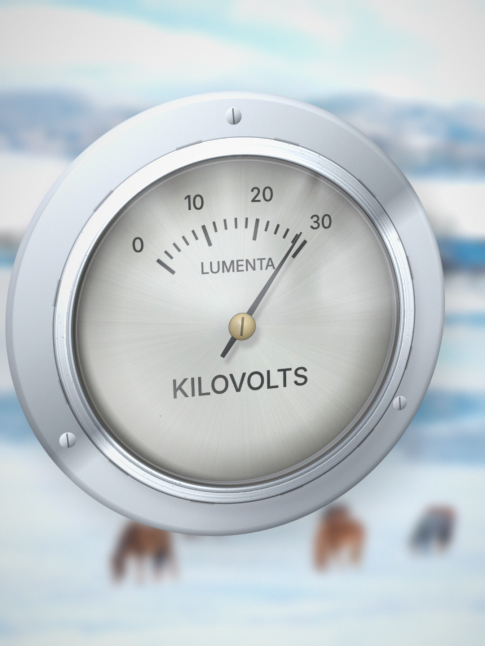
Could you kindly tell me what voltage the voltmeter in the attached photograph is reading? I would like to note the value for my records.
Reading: 28 kV
